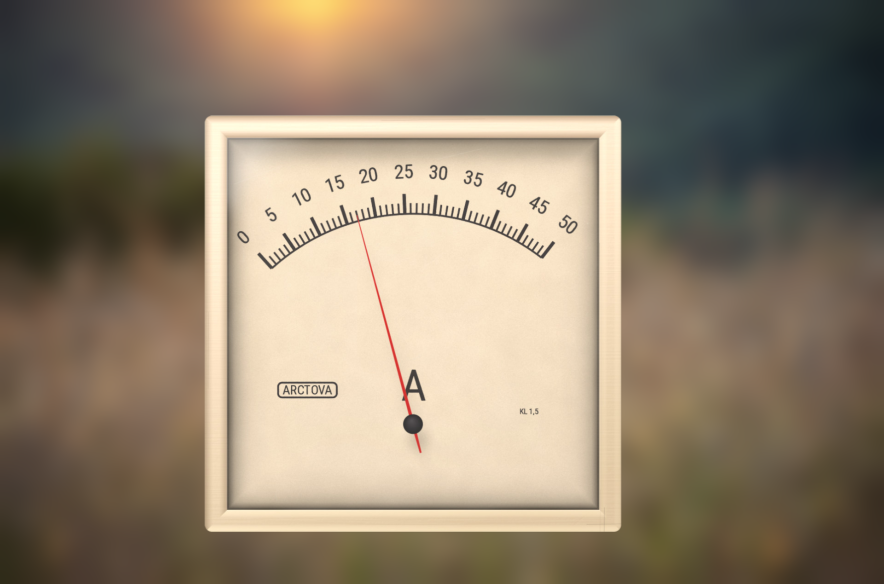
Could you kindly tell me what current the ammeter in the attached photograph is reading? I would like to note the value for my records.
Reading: 17 A
